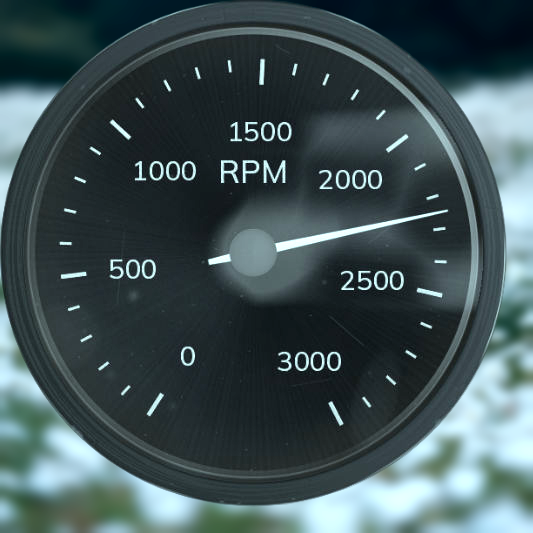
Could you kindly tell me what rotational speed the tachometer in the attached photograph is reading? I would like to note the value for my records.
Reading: 2250 rpm
